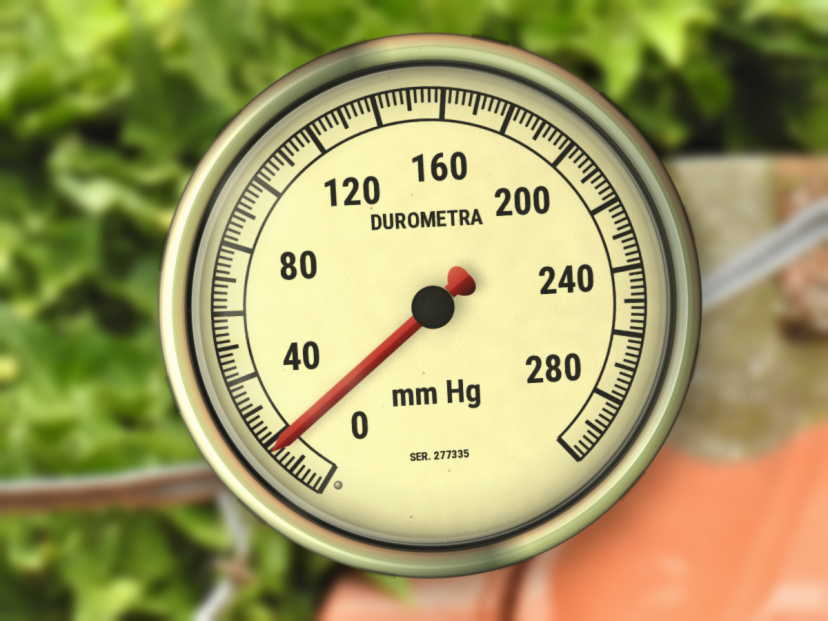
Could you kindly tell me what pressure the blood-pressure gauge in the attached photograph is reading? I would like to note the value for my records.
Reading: 18 mmHg
